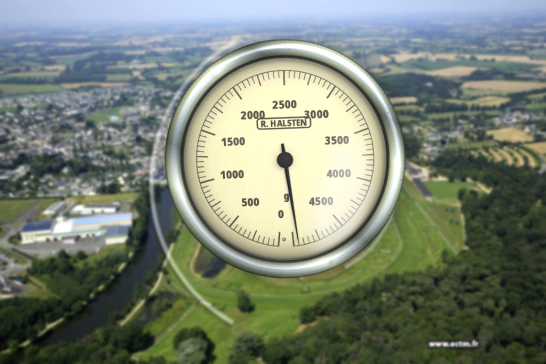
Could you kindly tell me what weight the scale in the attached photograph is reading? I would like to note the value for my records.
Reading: 4950 g
